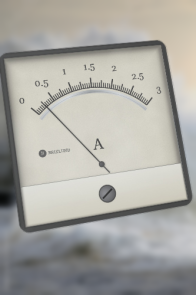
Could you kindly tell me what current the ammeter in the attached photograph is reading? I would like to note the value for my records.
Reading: 0.25 A
